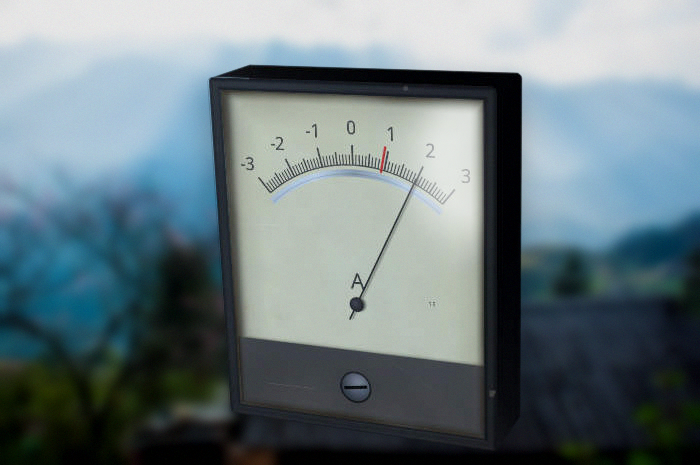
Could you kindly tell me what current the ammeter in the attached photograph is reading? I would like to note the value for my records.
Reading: 2 A
